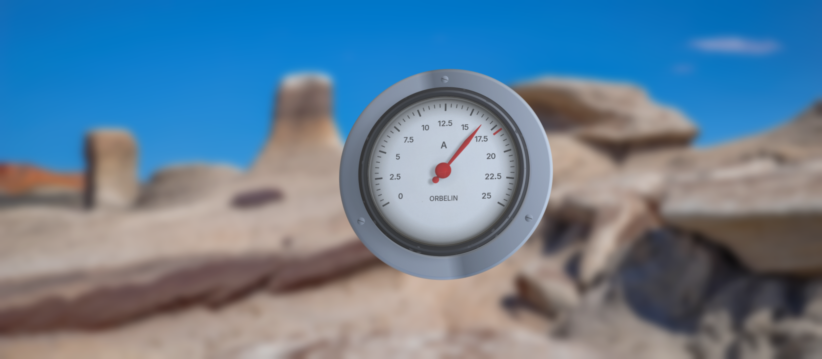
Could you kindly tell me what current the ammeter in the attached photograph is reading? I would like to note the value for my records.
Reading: 16.5 A
